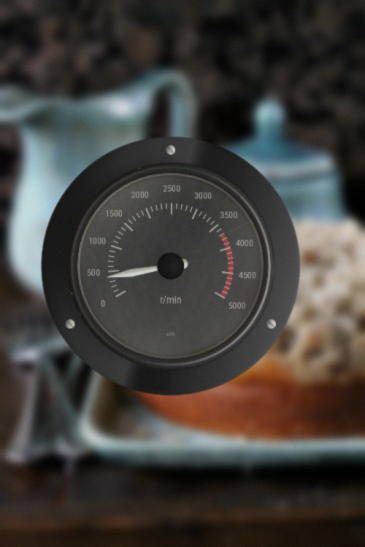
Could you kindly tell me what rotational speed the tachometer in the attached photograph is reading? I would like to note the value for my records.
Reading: 400 rpm
